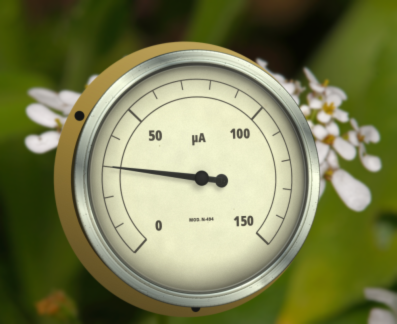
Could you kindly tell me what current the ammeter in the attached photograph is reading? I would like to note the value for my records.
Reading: 30 µA
